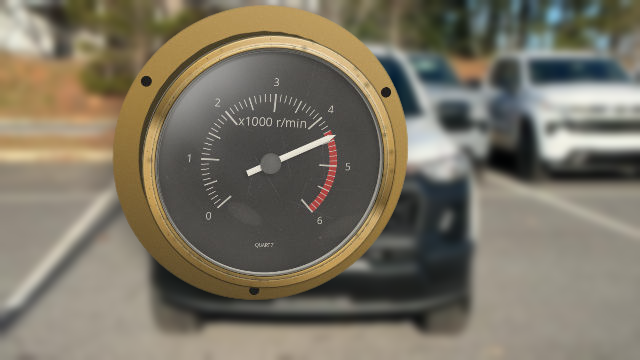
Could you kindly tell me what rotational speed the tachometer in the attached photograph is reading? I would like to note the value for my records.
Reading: 4400 rpm
